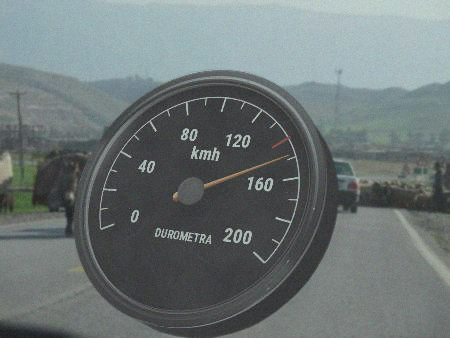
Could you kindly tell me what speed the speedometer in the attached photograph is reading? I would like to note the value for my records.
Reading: 150 km/h
